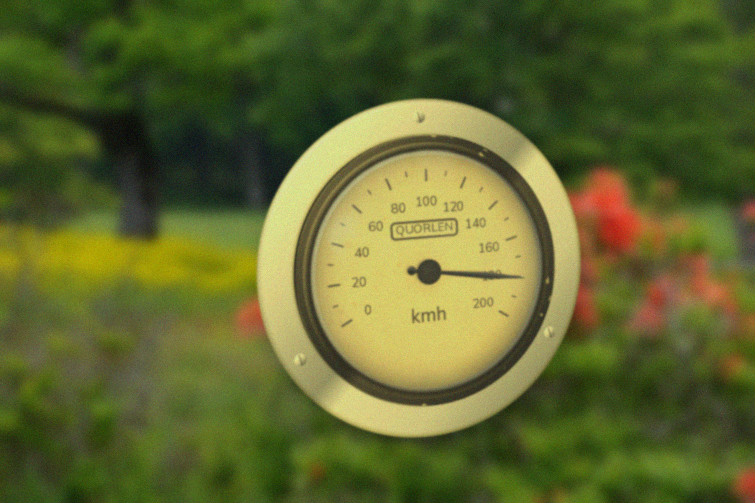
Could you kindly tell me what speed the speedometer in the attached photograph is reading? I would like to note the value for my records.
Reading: 180 km/h
